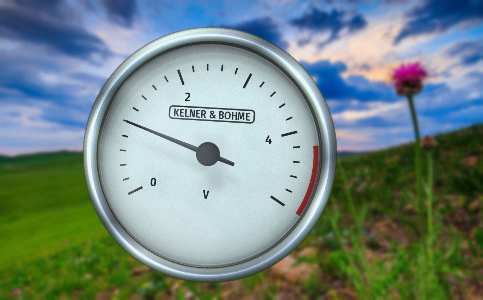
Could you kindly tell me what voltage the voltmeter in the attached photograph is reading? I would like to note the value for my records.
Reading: 1 V
